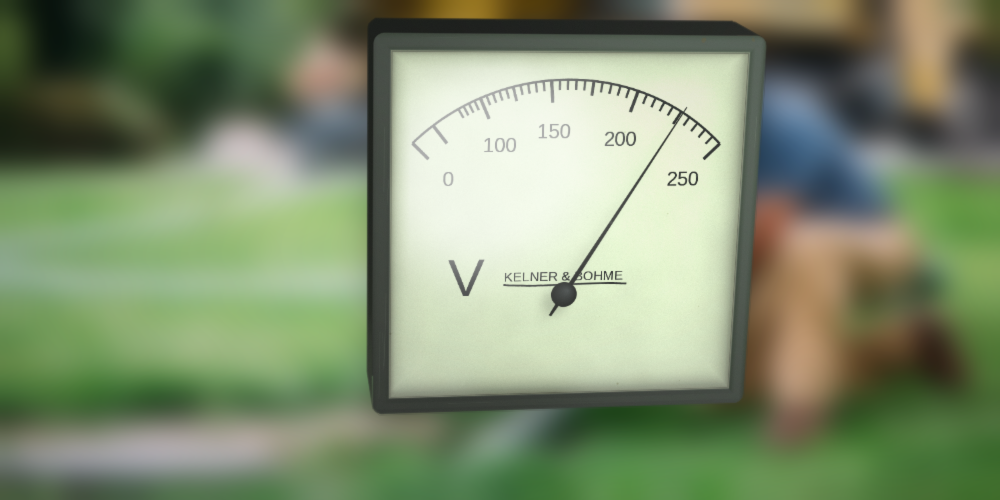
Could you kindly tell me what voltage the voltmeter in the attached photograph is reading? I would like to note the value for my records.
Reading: 225 V
